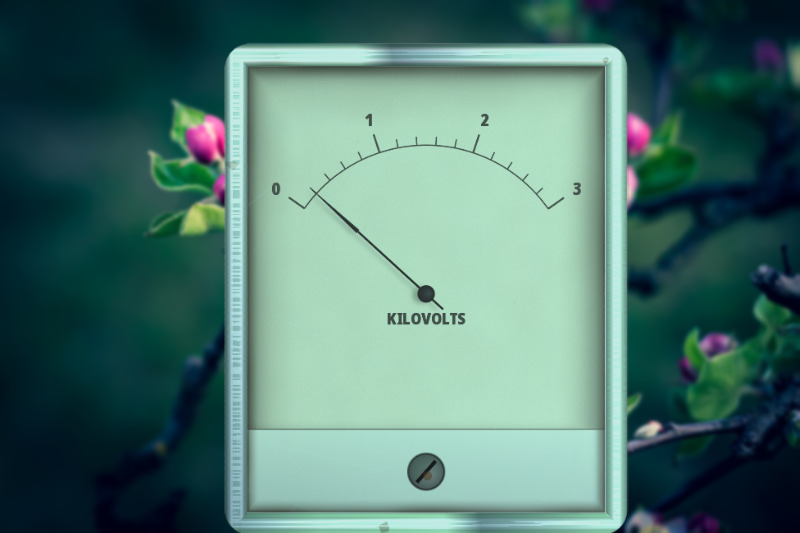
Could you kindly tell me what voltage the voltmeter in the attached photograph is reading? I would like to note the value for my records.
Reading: 0.2 kV
